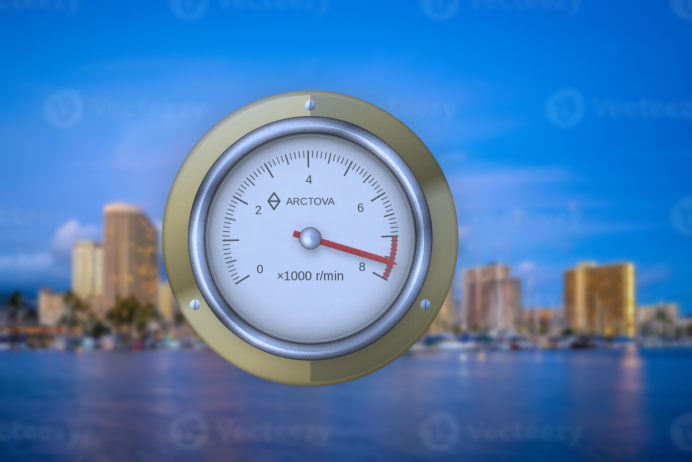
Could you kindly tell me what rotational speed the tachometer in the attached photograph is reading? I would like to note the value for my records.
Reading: 7600 rpm
